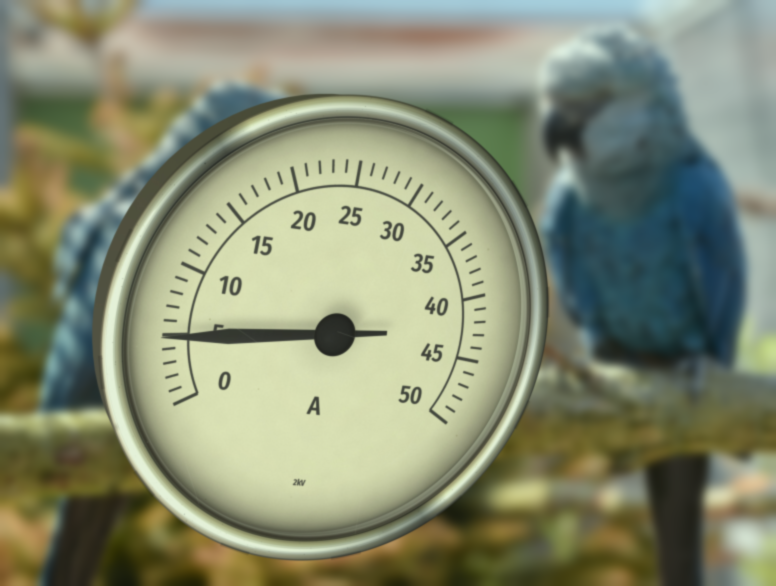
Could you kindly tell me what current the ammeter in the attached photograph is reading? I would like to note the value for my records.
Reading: 5 A
